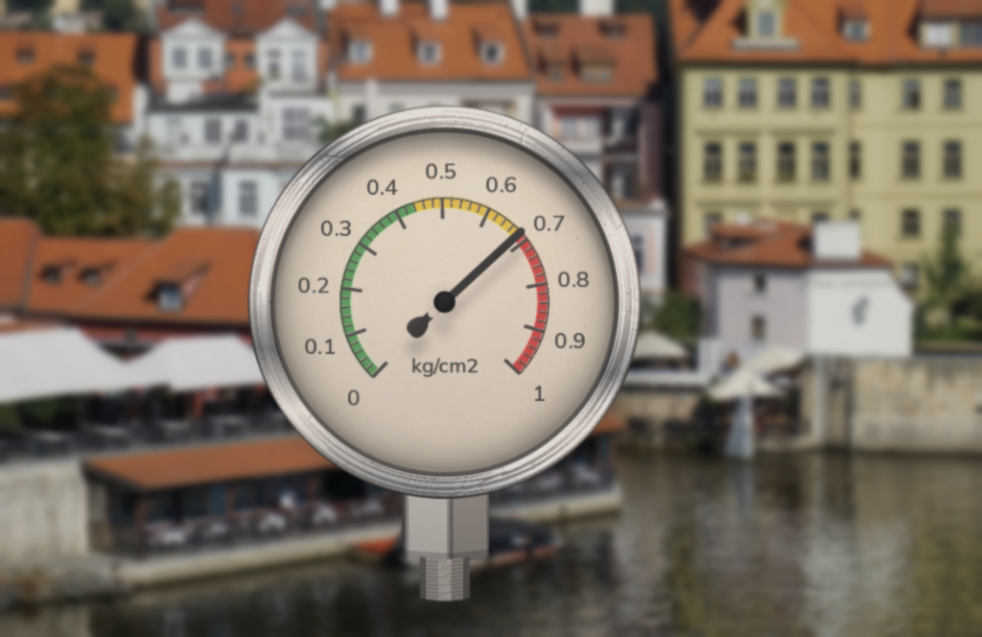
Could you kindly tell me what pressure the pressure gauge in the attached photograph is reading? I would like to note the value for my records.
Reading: 0.68 kg/cm²
